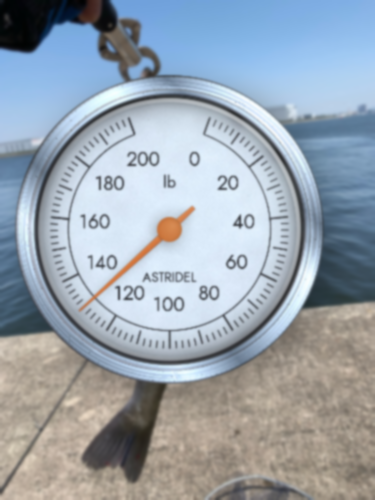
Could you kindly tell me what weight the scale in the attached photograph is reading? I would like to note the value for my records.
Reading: 130 lb
